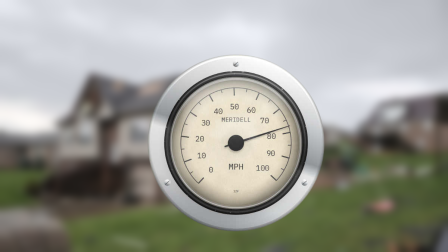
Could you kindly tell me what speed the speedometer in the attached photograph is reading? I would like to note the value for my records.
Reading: 77.5 mph
